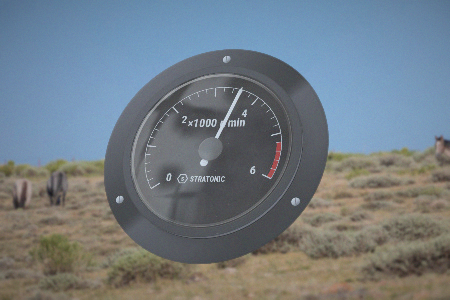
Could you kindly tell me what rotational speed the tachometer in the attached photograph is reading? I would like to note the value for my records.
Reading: 3600 rpm
